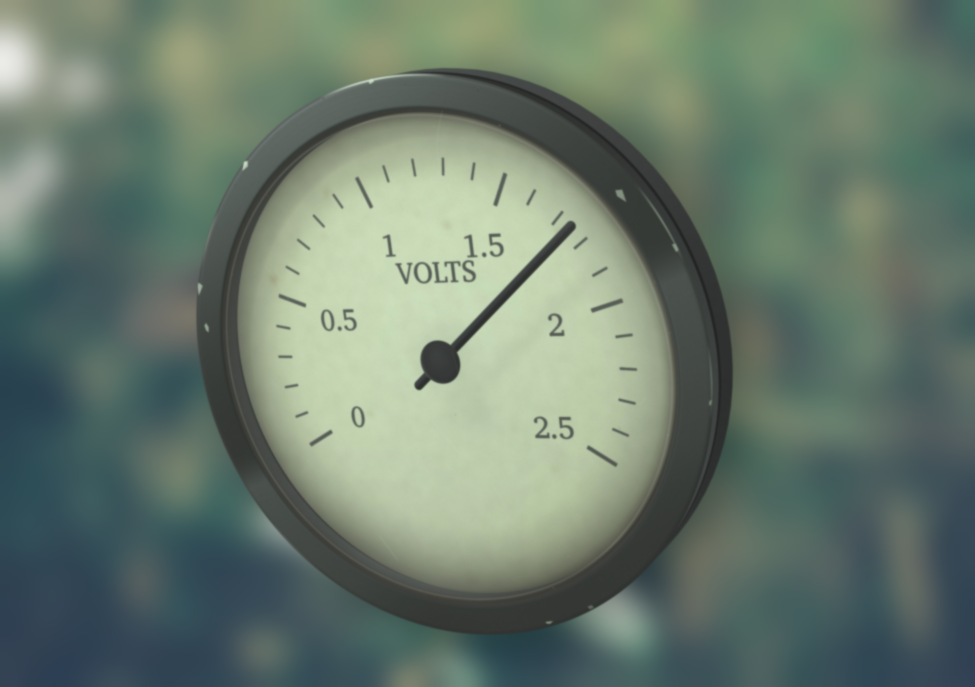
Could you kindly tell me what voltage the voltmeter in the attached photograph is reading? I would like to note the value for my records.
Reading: 1.75 V
